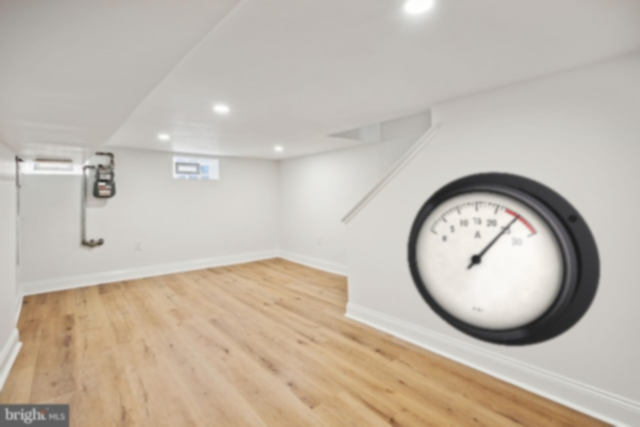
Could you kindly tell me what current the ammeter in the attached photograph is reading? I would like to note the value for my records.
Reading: 25 A
